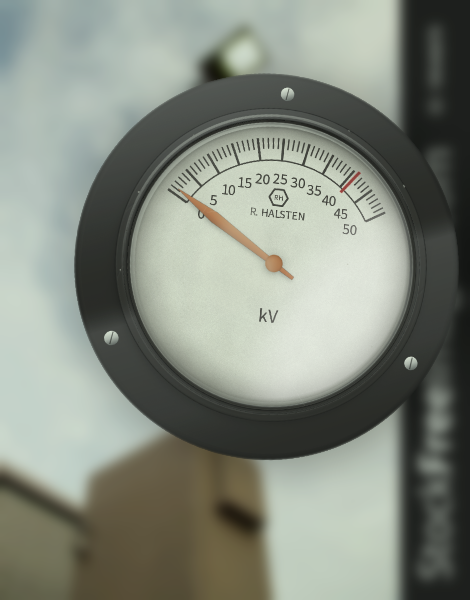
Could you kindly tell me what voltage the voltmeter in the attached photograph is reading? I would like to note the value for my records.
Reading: 1 kV
